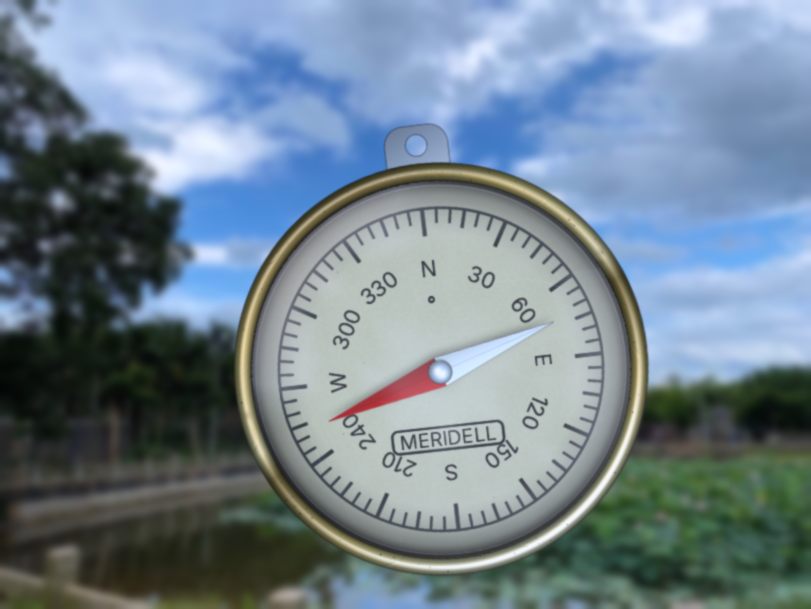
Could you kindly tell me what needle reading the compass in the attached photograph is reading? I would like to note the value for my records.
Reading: 252.5 °
